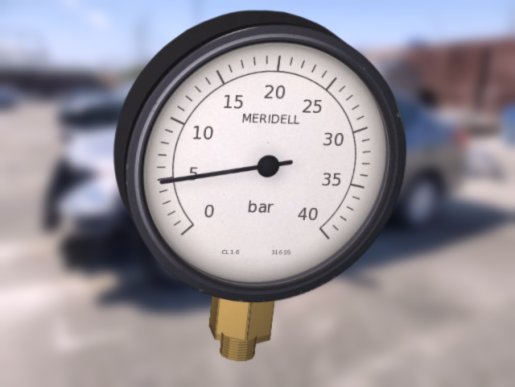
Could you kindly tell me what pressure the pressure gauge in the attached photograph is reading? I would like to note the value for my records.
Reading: 5 bar
